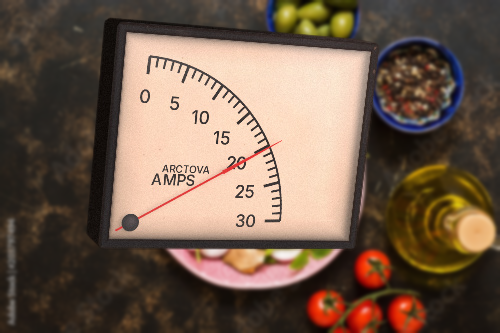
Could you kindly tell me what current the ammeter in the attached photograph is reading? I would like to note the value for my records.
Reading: 20 A
